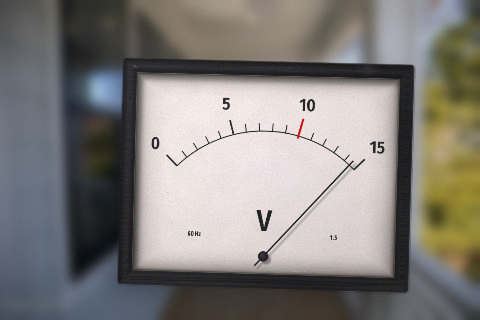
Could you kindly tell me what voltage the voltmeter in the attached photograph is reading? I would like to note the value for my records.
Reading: 14.5 V
